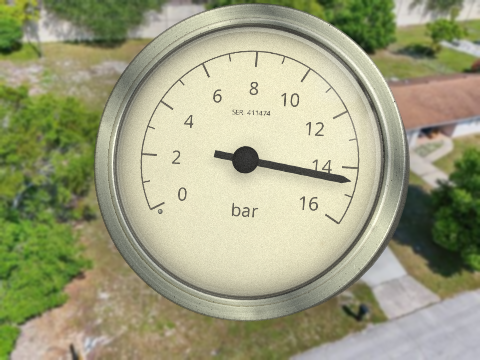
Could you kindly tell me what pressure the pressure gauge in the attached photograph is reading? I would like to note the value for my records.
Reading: 14.5 bar
